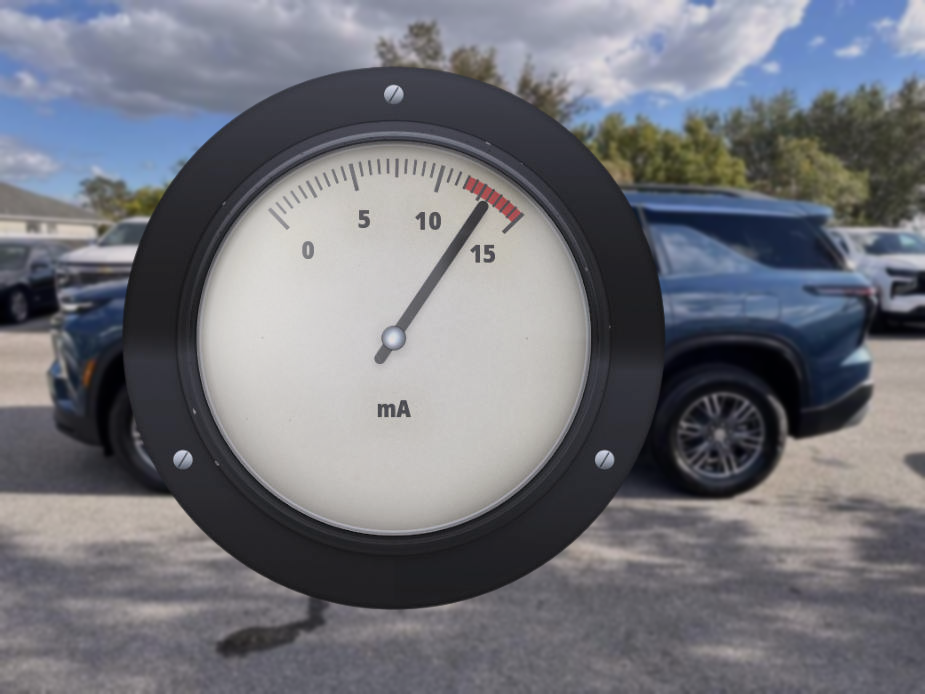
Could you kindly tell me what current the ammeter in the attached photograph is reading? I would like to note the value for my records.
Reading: 13 mA
